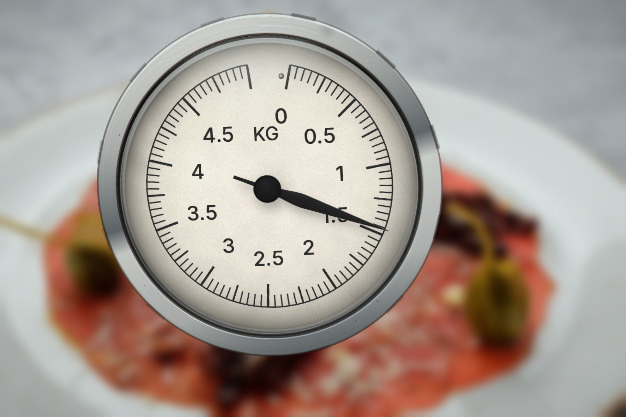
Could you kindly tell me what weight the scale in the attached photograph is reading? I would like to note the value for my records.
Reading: 1.45 kg
